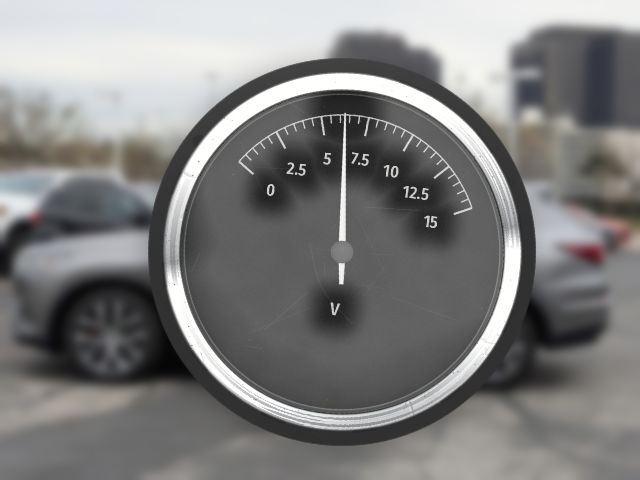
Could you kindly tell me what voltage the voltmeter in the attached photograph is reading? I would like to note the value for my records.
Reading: 6.25 V
